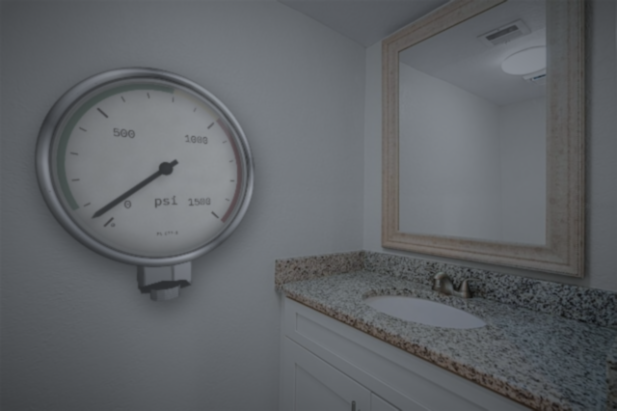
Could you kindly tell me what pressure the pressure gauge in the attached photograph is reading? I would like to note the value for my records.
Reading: 50 psi
